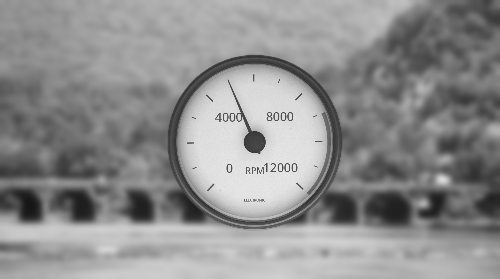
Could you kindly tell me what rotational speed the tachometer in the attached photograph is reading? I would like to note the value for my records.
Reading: 5000 rpm
